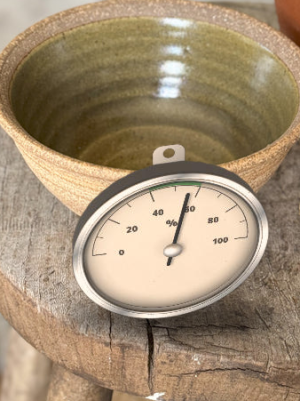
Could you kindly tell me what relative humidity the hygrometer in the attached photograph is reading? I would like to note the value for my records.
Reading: 55 %
